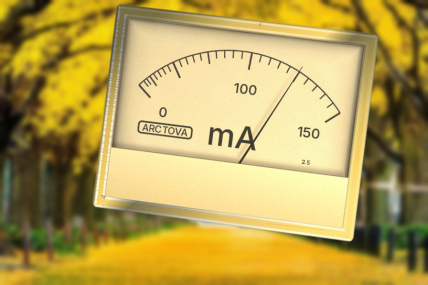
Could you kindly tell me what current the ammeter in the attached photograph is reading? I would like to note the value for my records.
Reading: 125 mA
